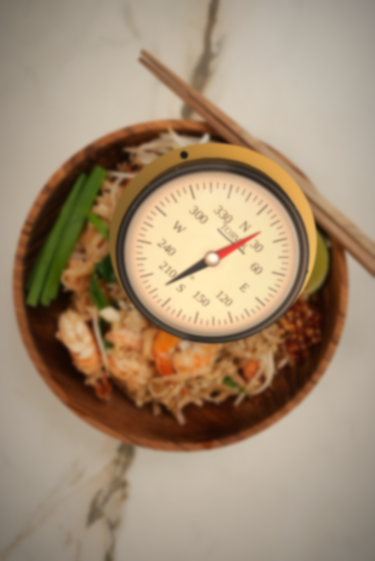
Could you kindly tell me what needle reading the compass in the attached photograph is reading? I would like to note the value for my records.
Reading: 15 °
